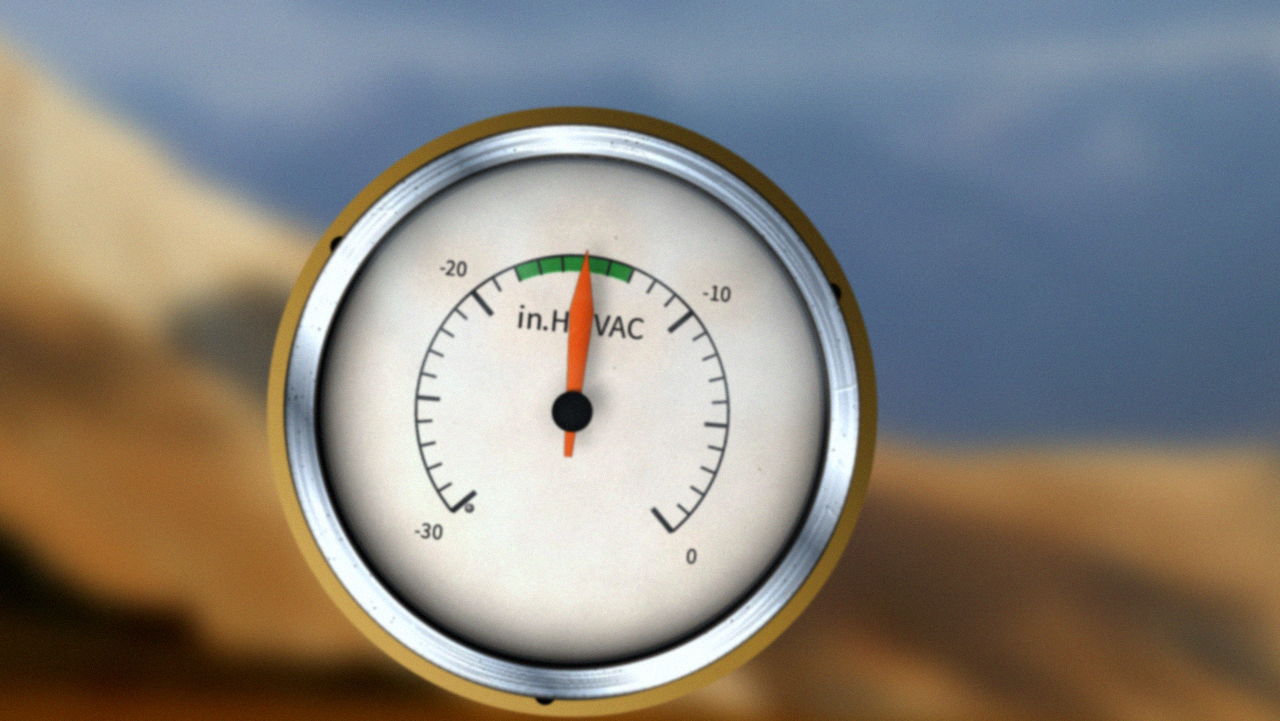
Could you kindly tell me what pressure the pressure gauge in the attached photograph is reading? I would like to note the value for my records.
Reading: -15 inHg
